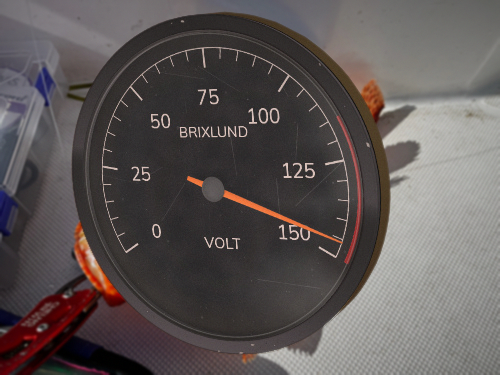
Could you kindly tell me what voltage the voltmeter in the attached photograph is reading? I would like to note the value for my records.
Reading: 145 V
